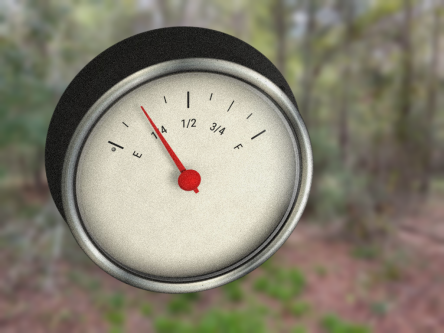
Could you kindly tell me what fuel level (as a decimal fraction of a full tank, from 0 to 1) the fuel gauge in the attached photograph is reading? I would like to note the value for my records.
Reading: 0.25
